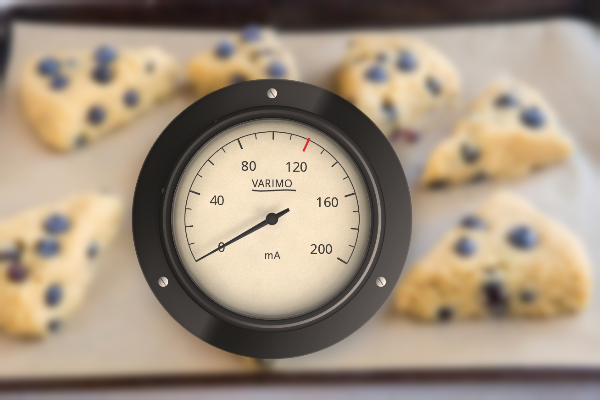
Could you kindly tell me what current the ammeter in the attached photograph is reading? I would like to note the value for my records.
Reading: 0 mA
